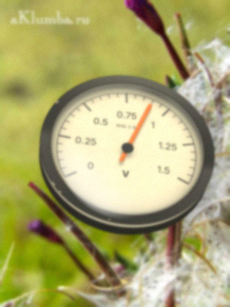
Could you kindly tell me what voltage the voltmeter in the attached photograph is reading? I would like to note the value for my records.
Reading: 0.9 V
